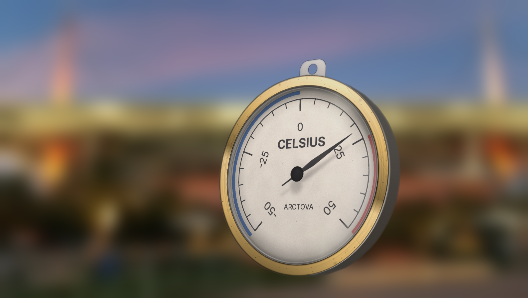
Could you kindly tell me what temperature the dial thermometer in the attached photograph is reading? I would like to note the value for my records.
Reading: 22.5 °C
